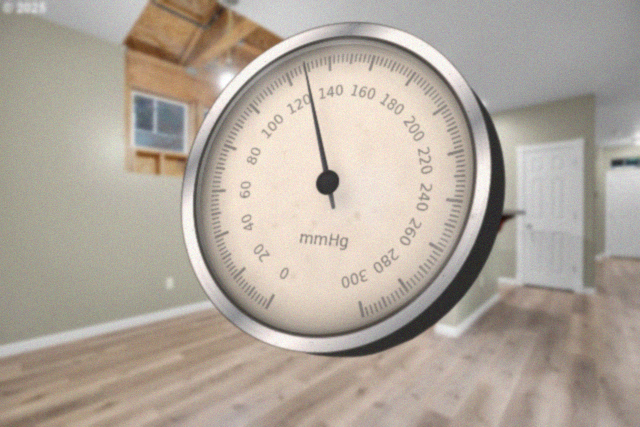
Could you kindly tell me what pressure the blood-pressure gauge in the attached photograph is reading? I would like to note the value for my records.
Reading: 130 mmHg
